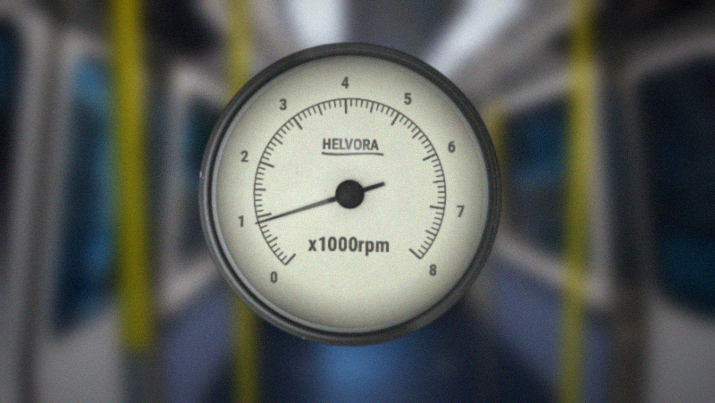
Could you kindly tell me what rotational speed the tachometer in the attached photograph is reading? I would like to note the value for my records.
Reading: 900 rpm
